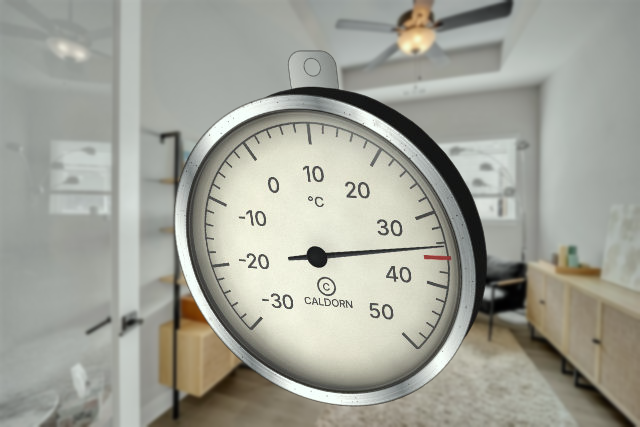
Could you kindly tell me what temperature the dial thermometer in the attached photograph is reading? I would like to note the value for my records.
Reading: 34 °C
